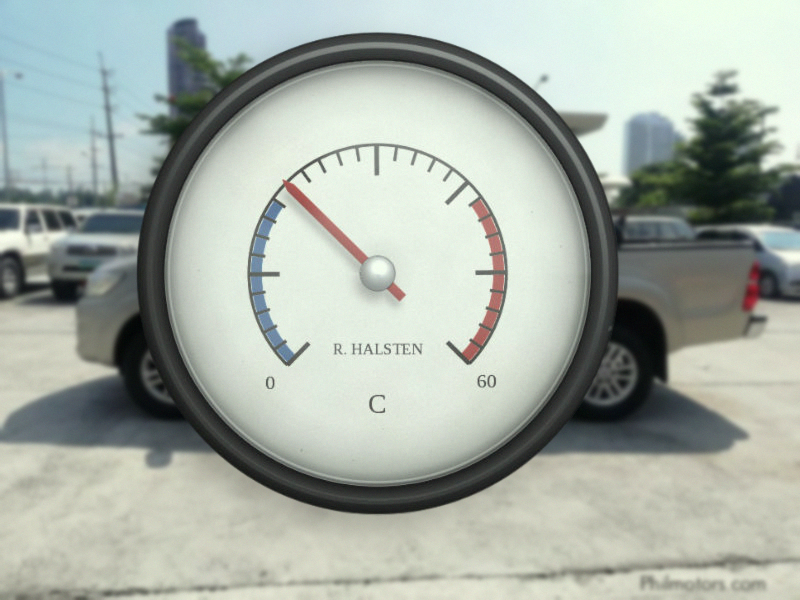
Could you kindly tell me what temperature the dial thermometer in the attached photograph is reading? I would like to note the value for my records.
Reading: 20 °C
